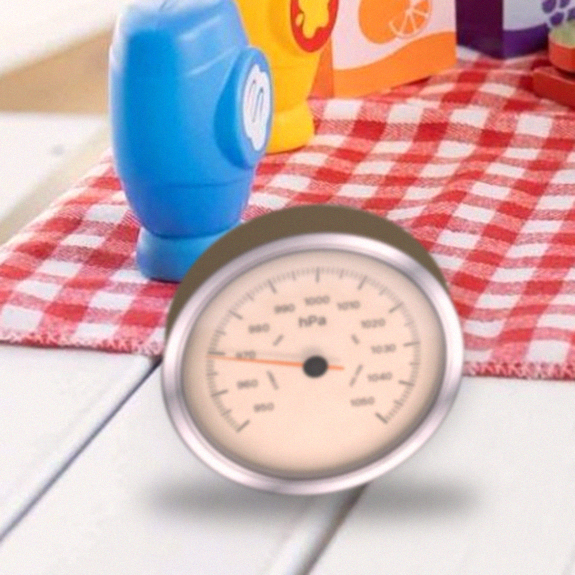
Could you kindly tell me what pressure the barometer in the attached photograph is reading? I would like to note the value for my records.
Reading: 970 hPa
